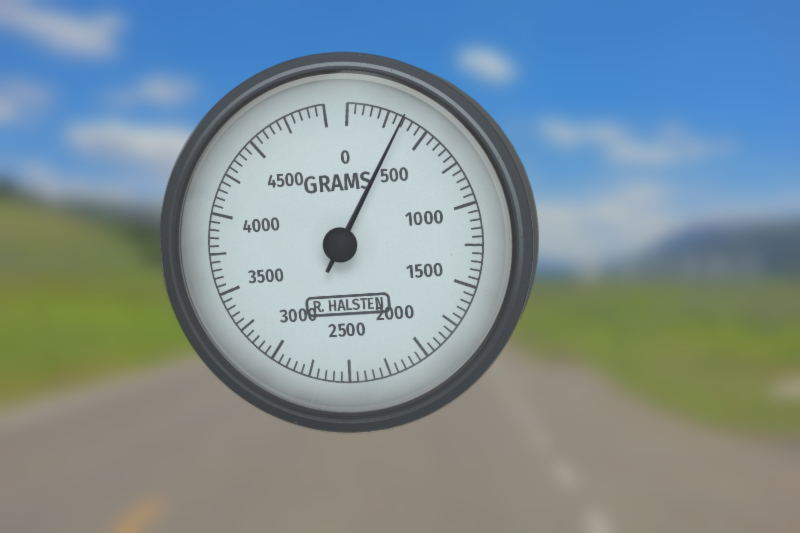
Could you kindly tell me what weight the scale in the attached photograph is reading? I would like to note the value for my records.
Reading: 350 g
